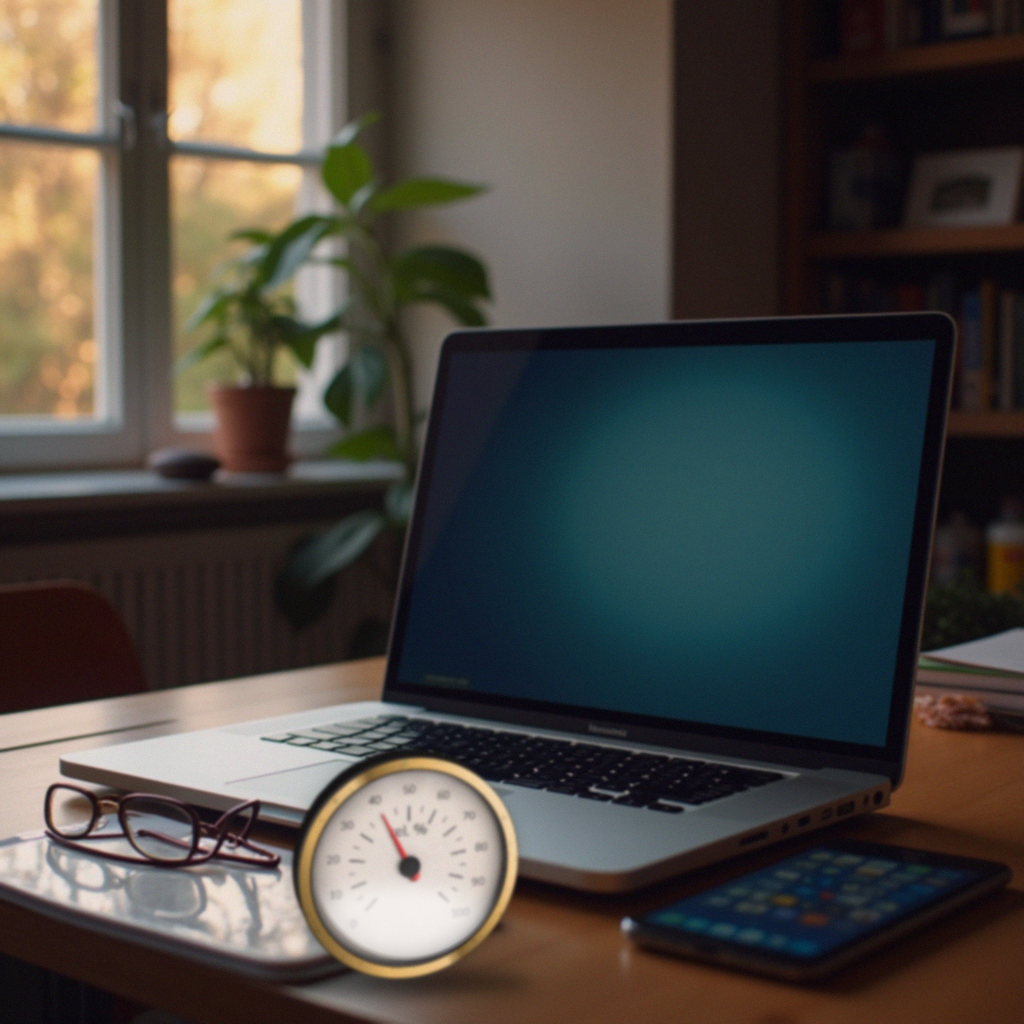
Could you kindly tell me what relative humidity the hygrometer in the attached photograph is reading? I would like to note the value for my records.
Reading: 40 %
